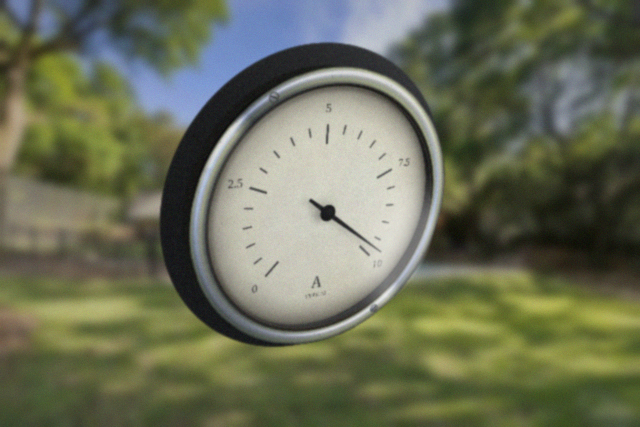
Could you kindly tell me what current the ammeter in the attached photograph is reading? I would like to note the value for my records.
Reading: 9.75 A
